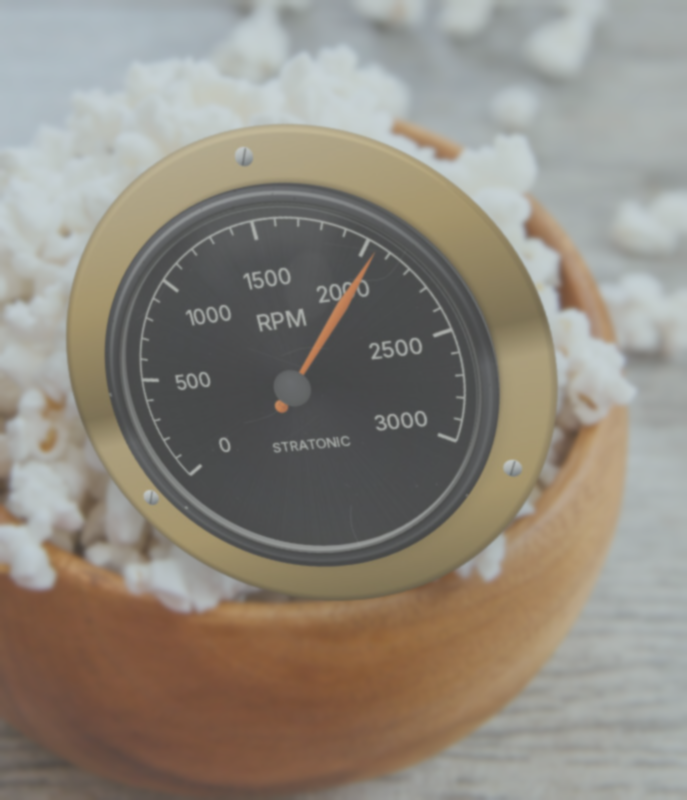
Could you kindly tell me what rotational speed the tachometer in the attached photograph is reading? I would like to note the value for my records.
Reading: 2050 rpm
